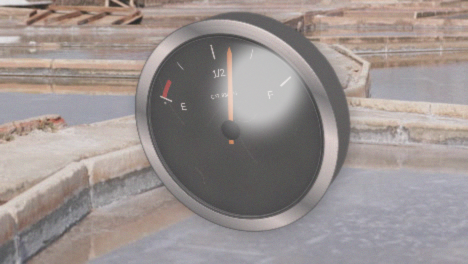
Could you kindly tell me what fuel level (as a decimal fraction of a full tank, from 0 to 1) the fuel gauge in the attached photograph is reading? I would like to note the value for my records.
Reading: 0.625
